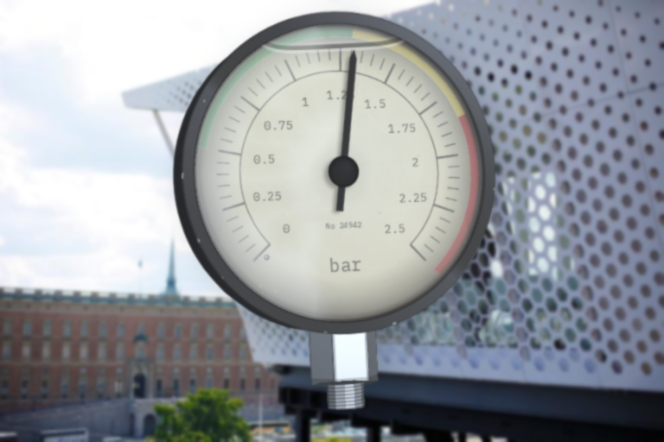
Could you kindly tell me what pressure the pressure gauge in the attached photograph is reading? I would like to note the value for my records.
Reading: 1.3 bar
